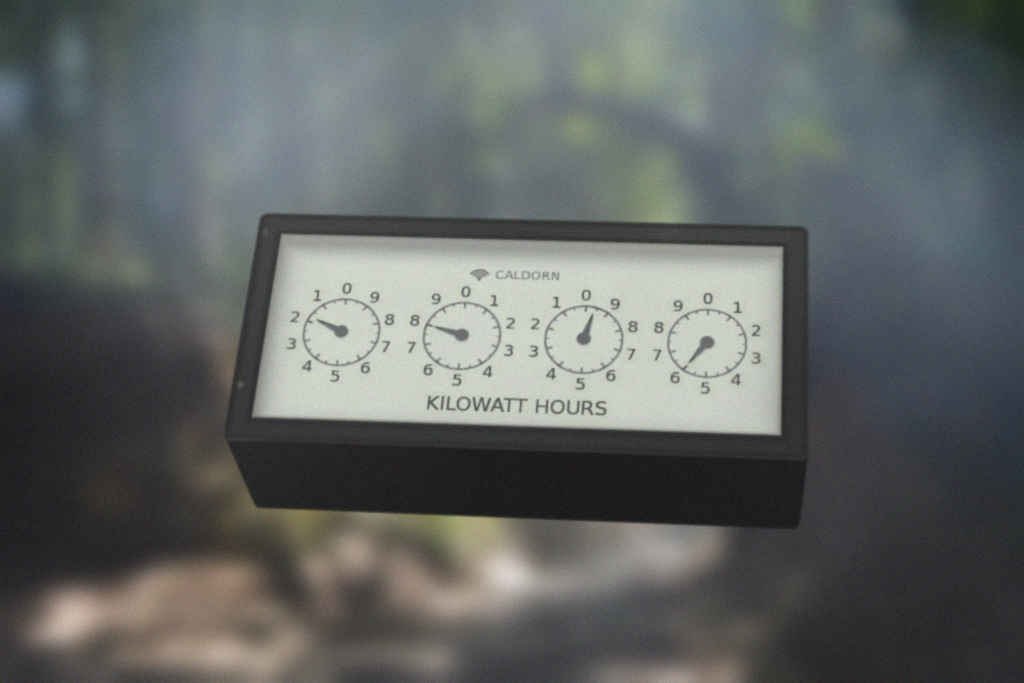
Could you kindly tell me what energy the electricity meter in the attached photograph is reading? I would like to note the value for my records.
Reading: 1796 kWh
